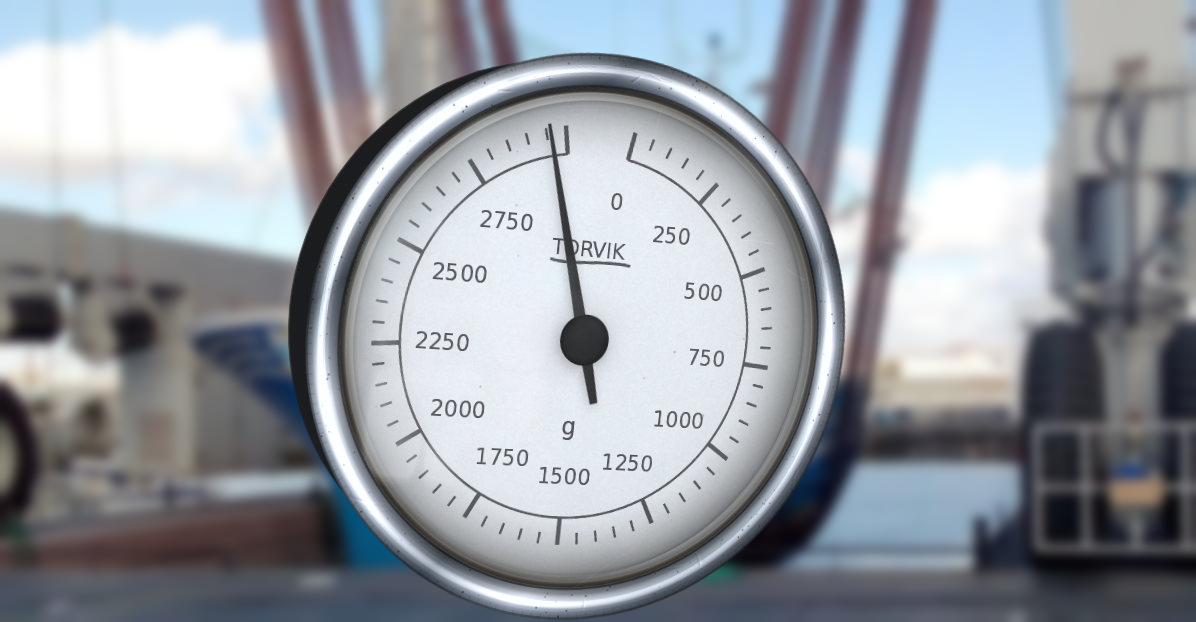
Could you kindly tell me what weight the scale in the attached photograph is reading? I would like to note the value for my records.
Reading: 2950 g
